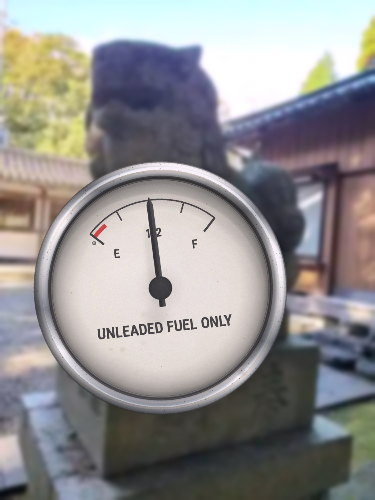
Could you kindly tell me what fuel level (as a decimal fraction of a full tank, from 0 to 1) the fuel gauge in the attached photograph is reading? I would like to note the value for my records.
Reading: 0.5
